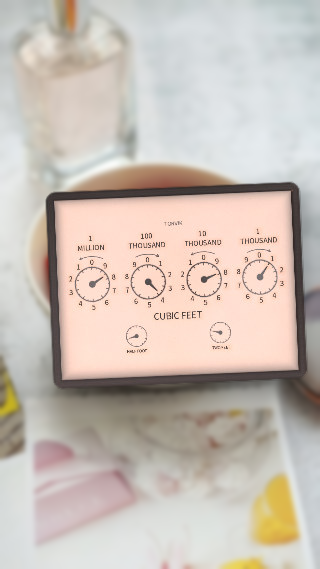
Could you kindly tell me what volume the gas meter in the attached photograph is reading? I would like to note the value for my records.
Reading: 838100 ft³
